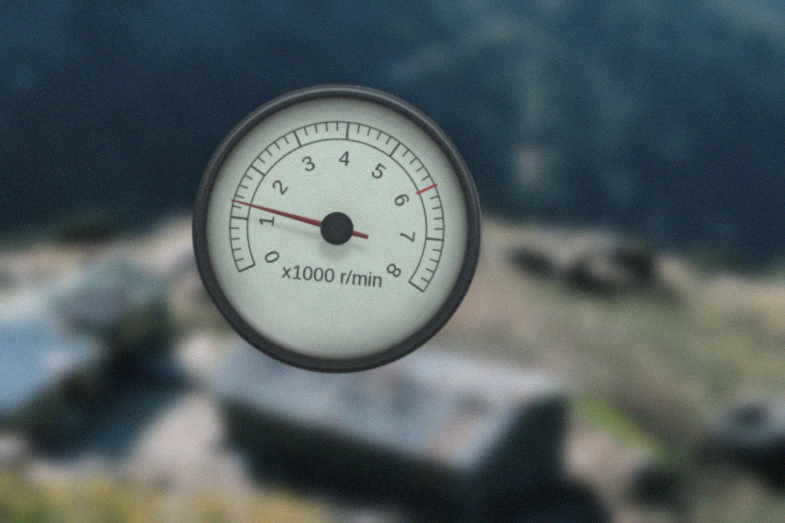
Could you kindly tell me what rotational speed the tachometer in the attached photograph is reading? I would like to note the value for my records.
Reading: 1300 rpm
